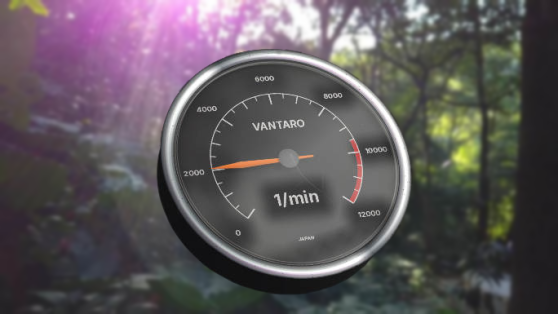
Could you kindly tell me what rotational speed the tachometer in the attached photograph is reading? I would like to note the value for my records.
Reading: 2000 rpm
